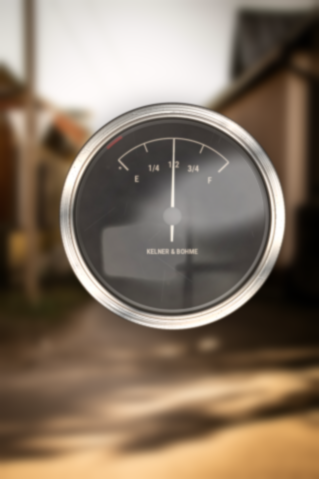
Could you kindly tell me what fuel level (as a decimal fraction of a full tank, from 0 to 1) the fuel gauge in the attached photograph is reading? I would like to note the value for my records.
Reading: 0.5
